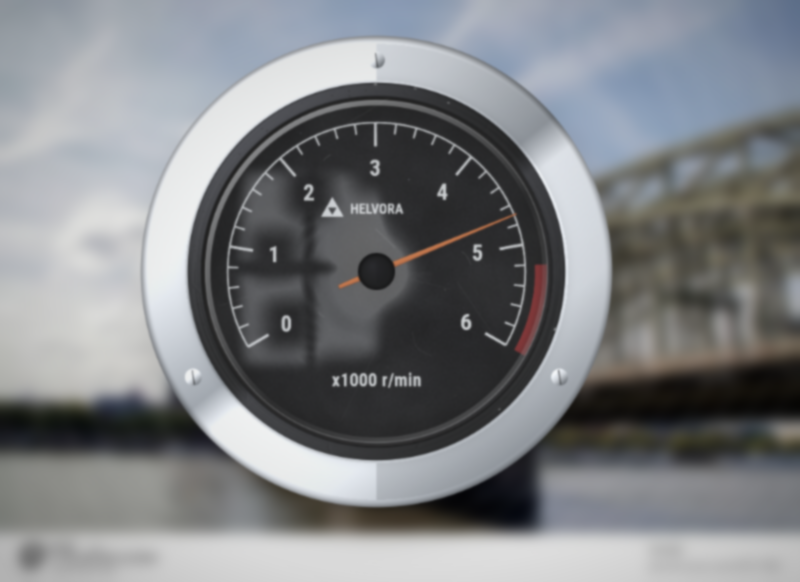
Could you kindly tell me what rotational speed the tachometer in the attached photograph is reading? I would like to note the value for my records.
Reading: 4700 rpm
